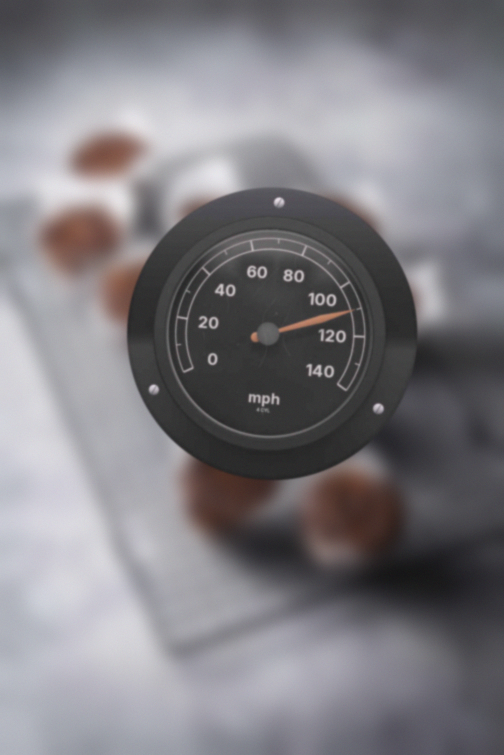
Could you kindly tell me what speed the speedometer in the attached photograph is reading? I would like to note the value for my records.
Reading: 110 mph
